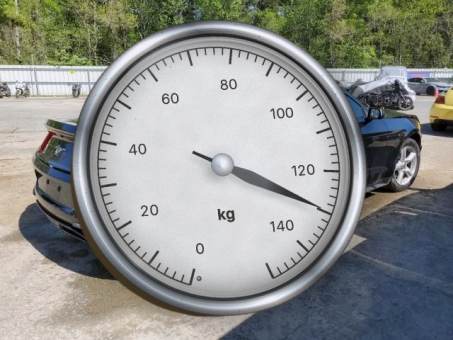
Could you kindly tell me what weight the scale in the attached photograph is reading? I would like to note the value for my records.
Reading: 130 kg
